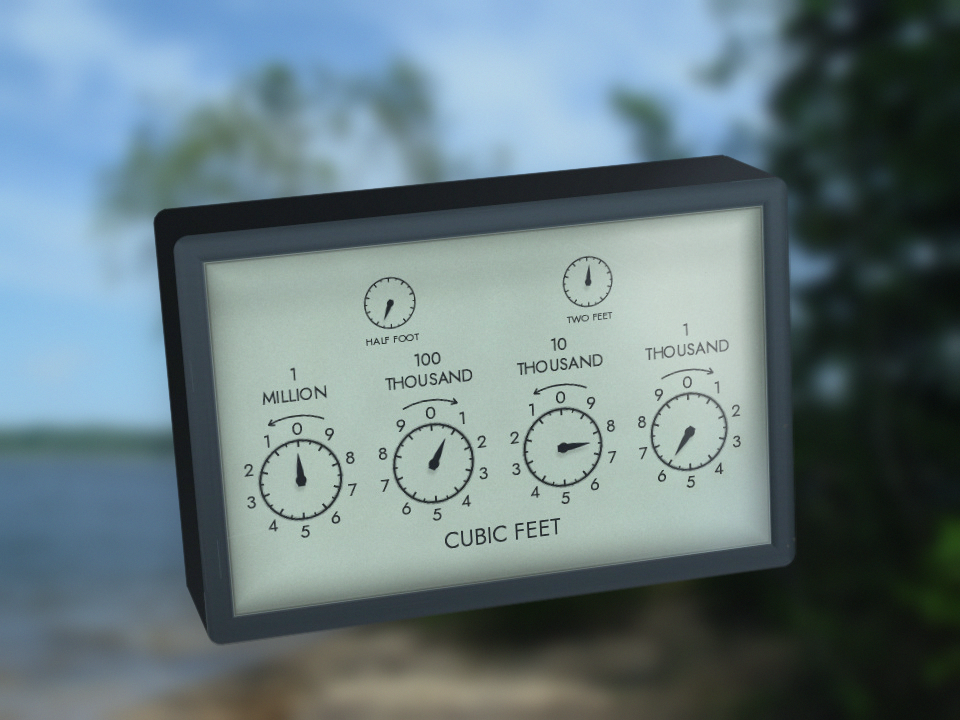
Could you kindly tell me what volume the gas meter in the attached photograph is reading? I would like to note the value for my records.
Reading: 7600 ft³
